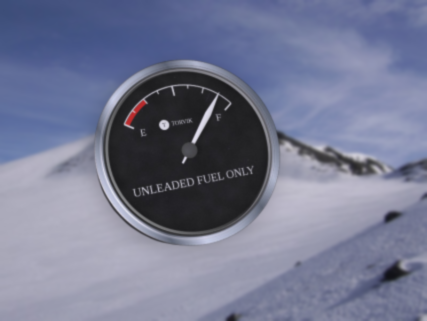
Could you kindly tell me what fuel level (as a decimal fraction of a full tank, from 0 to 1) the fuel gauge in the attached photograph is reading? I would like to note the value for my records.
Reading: 0.875
